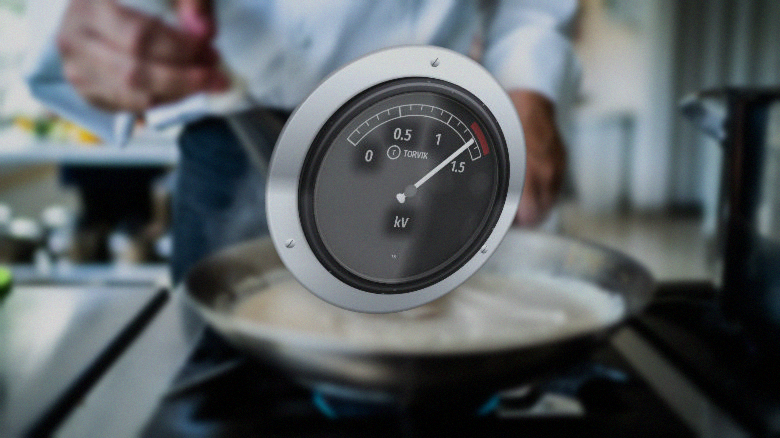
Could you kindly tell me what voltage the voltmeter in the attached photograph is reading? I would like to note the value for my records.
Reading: 1.3 kV
